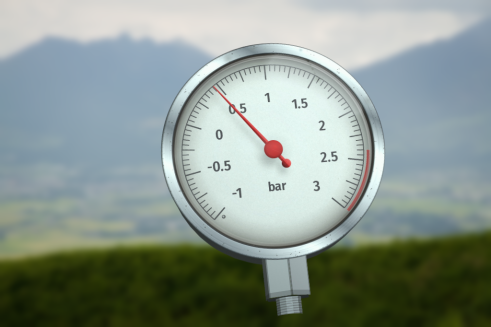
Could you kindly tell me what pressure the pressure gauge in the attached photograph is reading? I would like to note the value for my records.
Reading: 0.45 bar
